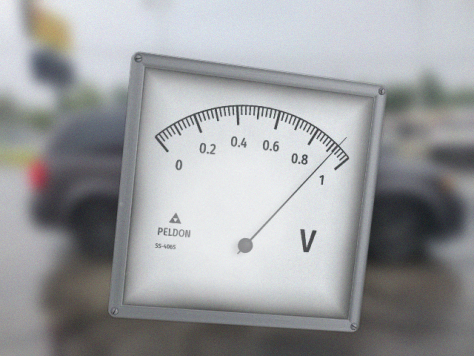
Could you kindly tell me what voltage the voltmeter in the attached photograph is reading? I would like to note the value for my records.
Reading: 0.92 V
